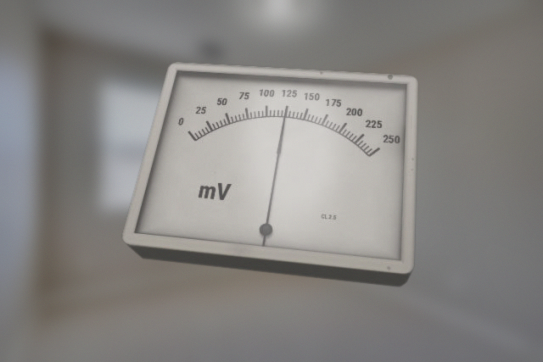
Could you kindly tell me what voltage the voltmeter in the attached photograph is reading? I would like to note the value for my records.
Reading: 125 mV
